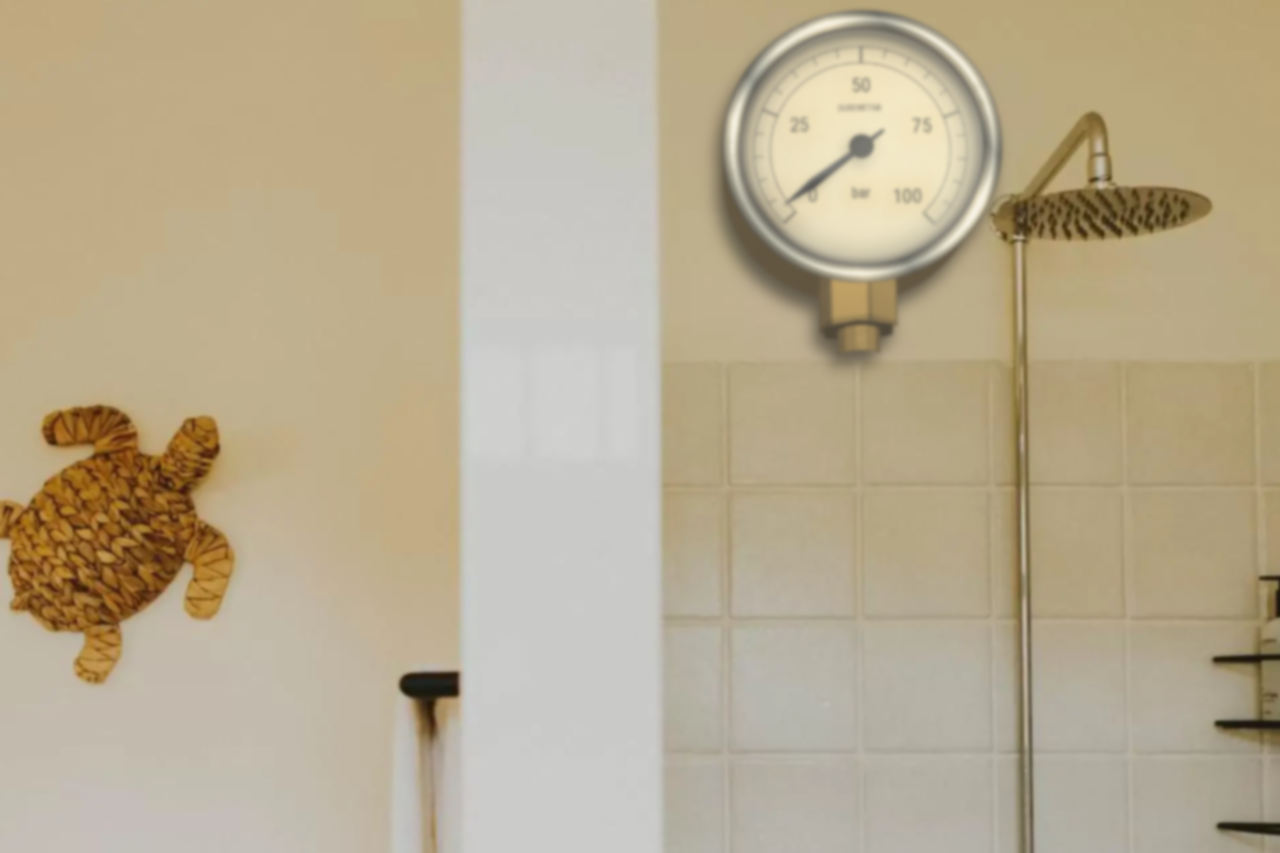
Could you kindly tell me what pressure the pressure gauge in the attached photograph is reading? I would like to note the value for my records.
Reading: 2.5 bar
